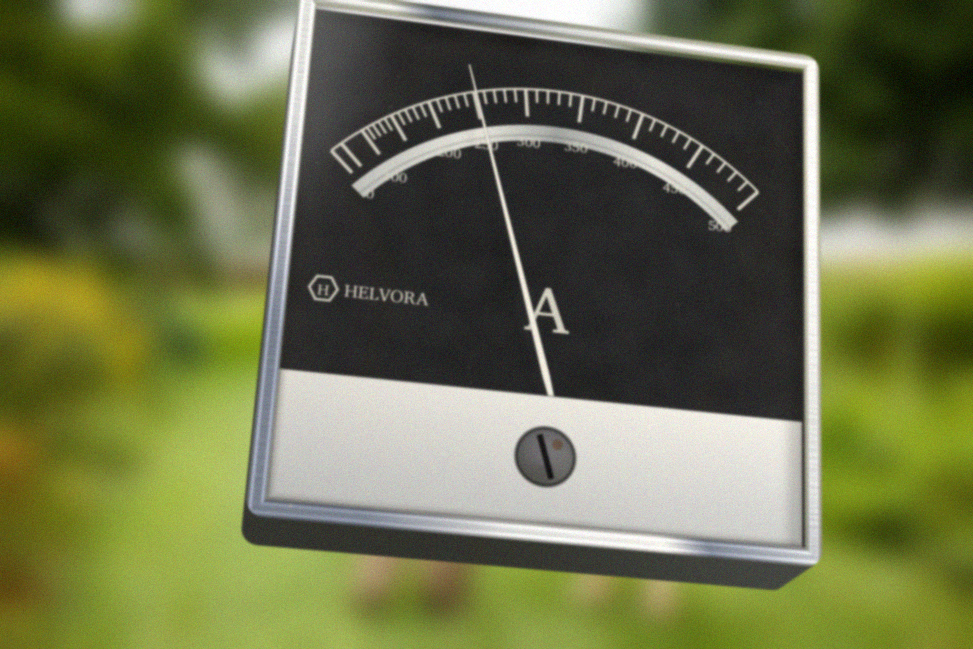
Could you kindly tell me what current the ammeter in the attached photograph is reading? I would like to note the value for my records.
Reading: 250 A
